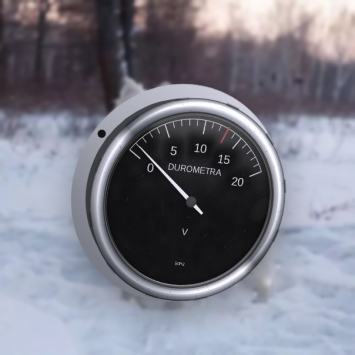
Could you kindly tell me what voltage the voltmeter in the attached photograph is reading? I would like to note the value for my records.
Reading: 1 V
